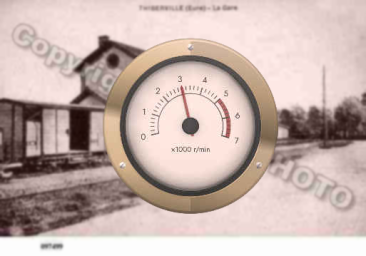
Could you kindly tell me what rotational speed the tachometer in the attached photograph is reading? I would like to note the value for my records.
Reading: 3000 rpm
